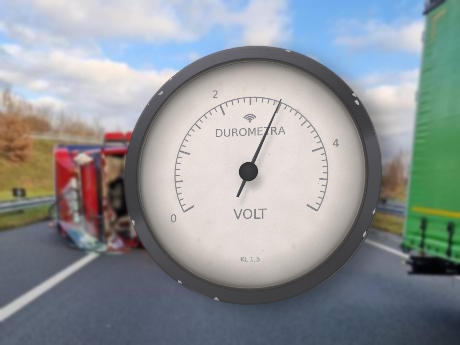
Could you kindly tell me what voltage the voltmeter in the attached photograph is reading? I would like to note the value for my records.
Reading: 3 V
